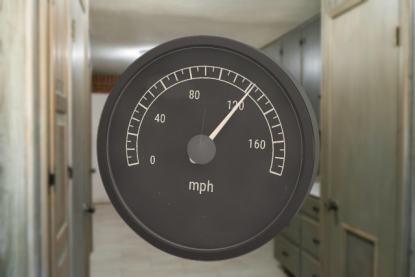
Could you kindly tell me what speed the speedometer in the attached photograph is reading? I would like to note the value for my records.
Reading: 122.5 mph
